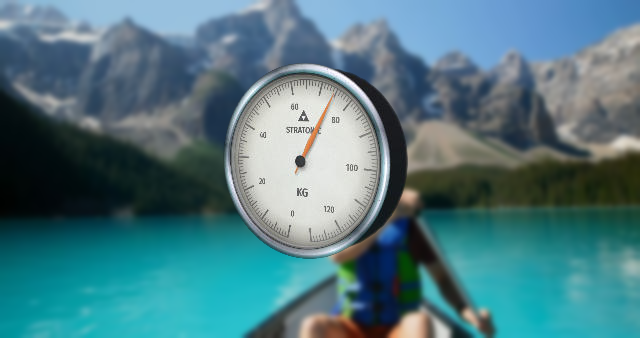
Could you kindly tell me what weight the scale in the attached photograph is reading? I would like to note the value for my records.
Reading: 75 kg
